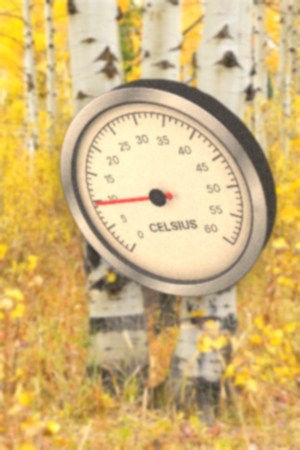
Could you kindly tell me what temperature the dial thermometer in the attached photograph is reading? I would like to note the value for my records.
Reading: 10 °C
